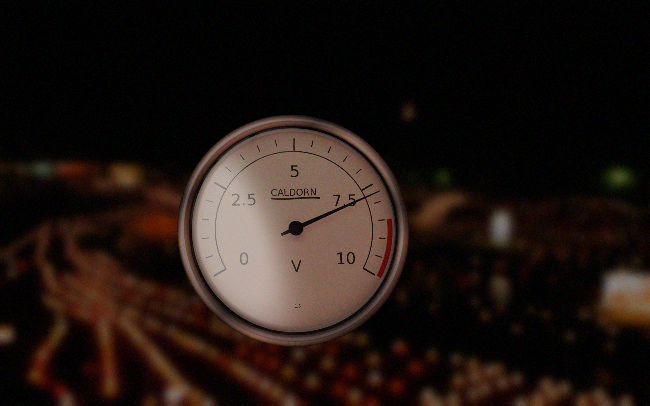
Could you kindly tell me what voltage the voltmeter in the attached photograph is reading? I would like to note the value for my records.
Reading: 7.75 V
